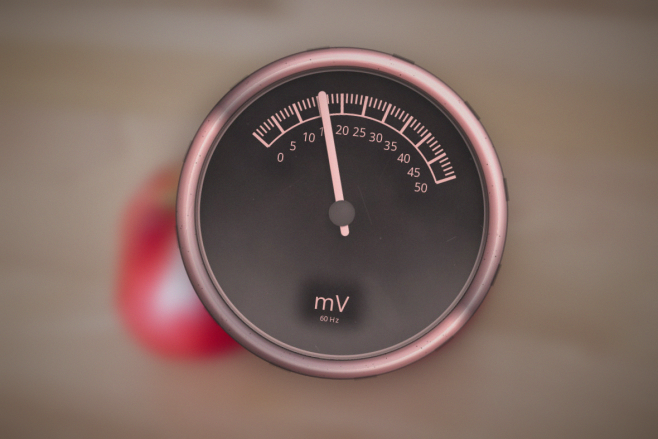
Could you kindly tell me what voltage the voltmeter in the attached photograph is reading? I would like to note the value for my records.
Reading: 16 mV
